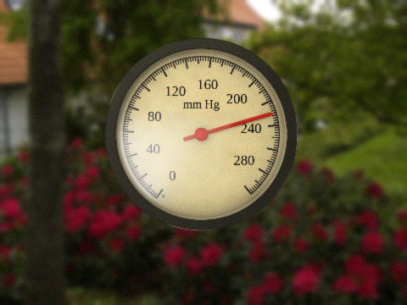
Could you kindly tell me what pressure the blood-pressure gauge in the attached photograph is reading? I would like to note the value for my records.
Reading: 230 mmHg
